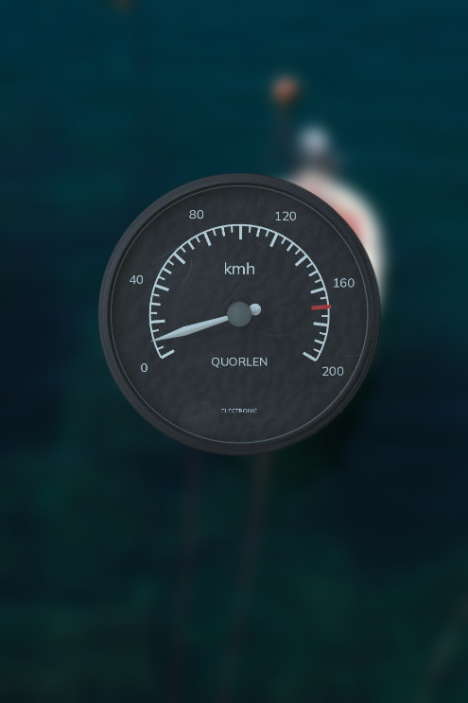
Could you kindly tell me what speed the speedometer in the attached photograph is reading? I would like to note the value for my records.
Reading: 10 km/h
